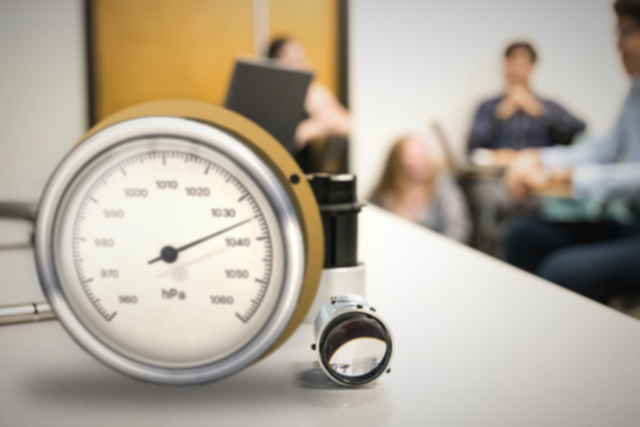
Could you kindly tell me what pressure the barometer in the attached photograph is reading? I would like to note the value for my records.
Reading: 1035 hPa
